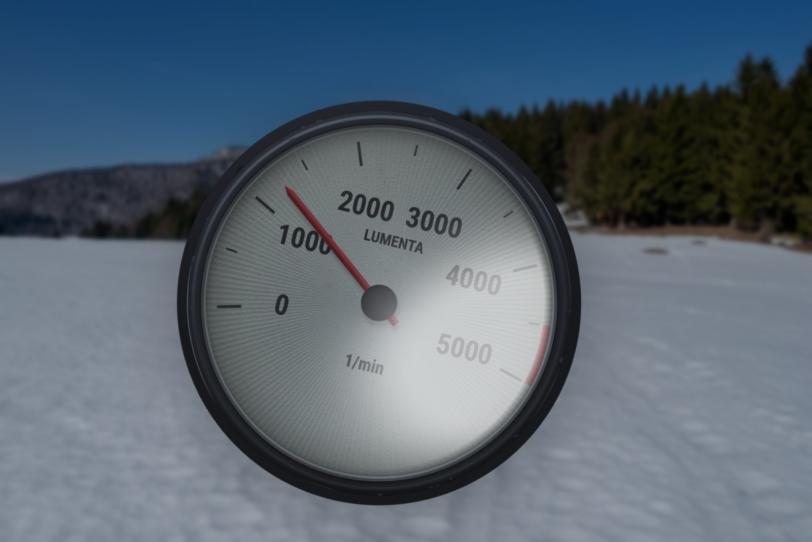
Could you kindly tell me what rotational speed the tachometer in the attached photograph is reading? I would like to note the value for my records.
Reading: 1250 rpm
